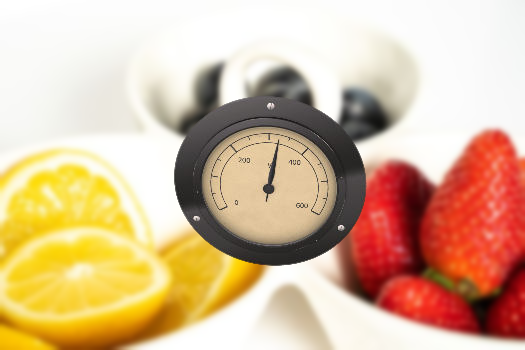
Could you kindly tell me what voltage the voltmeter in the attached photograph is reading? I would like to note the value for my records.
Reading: 325 V
